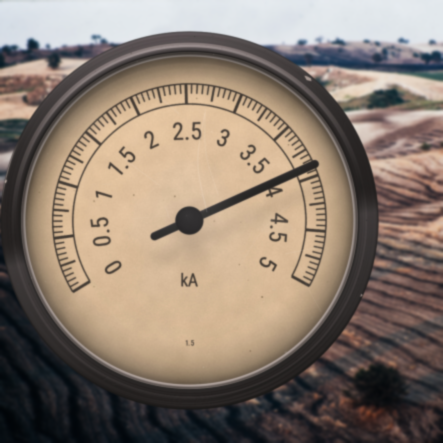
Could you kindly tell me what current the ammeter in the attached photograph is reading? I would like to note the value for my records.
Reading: 3.9 kA
